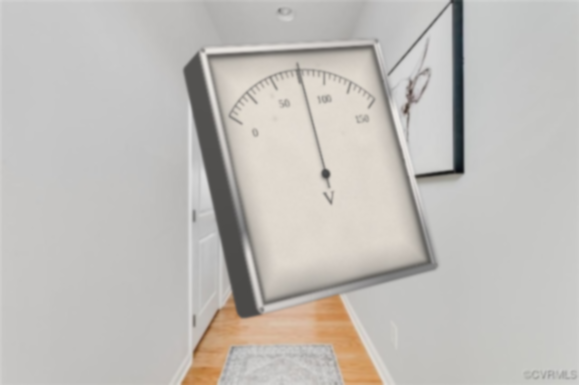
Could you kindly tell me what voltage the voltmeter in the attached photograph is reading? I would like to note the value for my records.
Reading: 75 V
